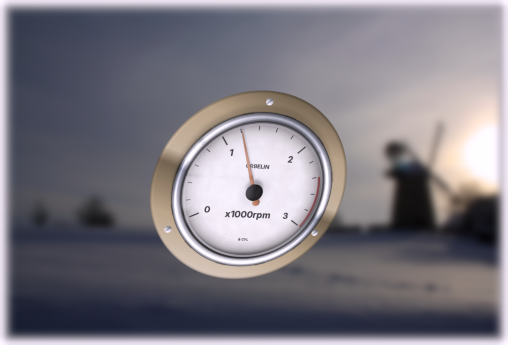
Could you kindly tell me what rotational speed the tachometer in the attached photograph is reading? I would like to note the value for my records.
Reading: 1200 rpm
